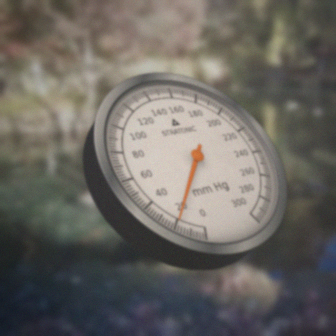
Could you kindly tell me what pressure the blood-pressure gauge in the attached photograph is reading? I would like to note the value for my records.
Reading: 20 mmHg
